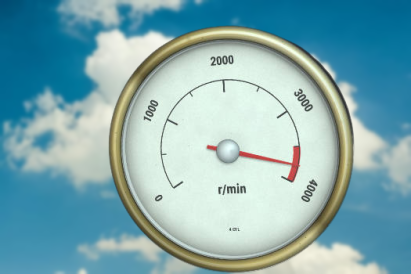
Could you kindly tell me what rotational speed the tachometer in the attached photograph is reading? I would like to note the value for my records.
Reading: 3750 rpm
